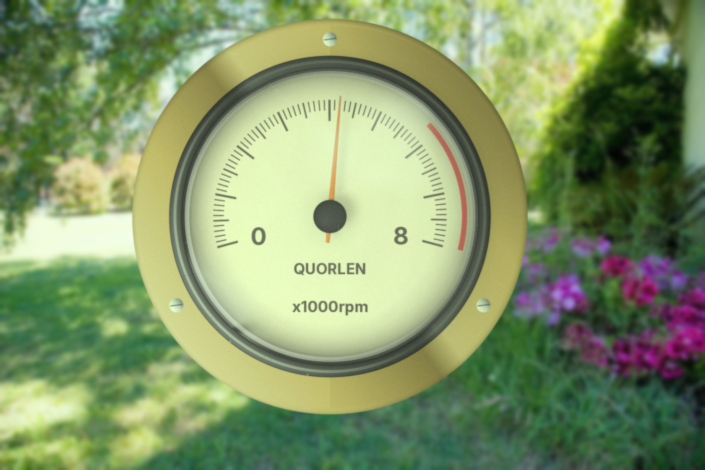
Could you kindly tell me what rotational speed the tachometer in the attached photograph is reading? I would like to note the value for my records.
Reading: 4200 rpm
